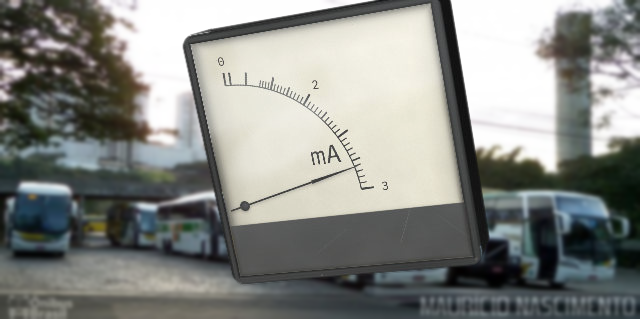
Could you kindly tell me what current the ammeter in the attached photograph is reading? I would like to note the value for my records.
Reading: 2.8 mA
